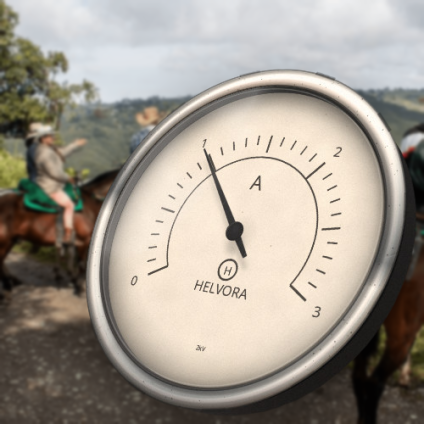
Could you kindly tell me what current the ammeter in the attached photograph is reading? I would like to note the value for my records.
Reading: 1 A
